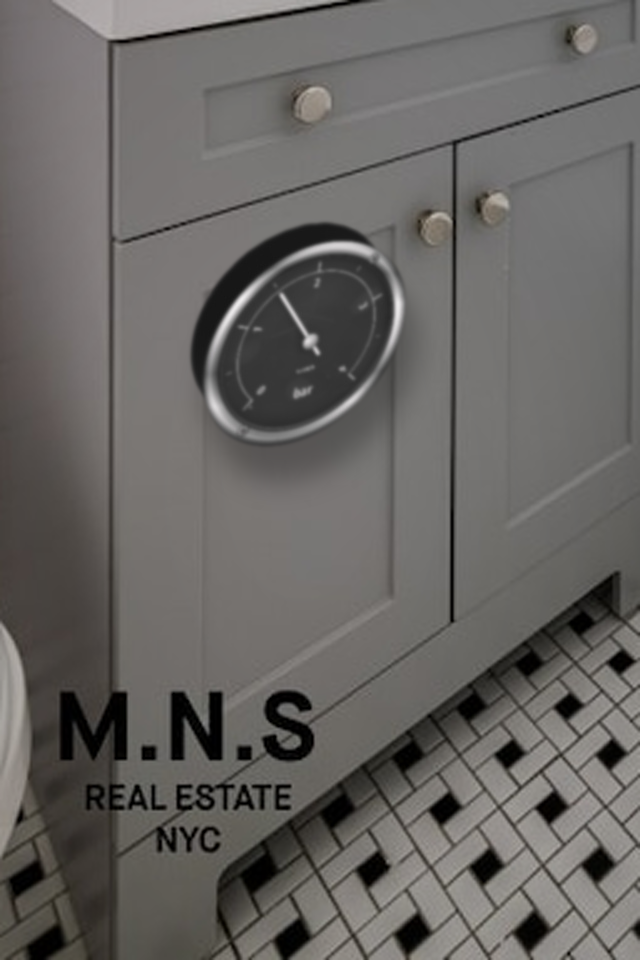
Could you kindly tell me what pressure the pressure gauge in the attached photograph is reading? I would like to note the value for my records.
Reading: 1.5 bar
